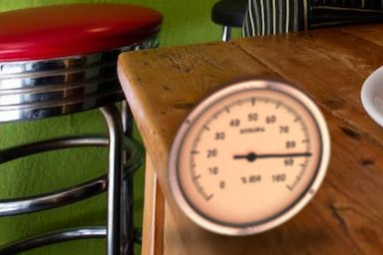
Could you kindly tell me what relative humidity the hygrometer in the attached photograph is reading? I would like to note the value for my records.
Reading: 85 %
